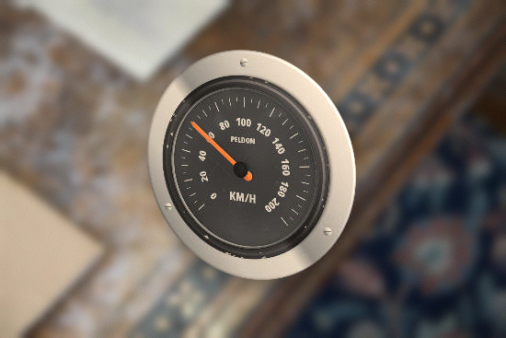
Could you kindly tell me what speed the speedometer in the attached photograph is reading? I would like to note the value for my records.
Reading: 60 km/h
